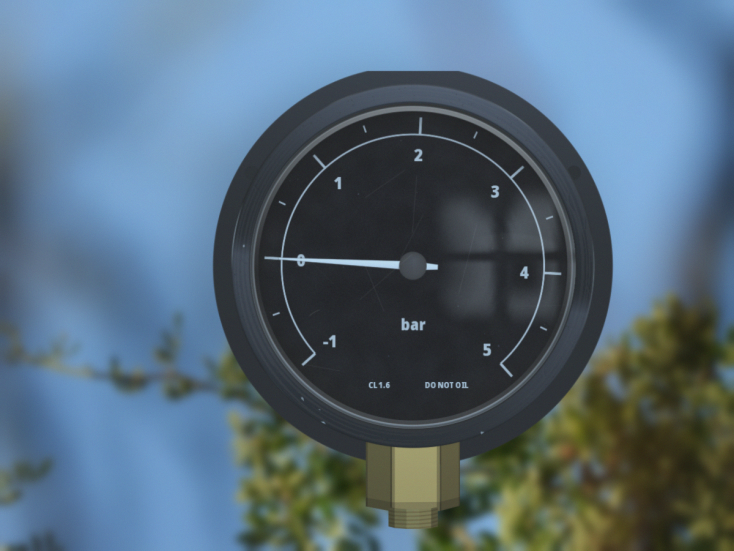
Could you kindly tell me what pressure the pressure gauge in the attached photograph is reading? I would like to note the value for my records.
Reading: 0 bar
